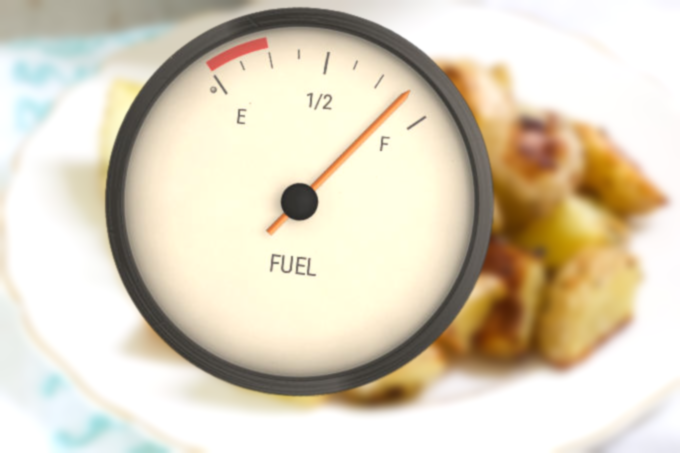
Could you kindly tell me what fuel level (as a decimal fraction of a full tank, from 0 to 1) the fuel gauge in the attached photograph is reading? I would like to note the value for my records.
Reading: 0.875
